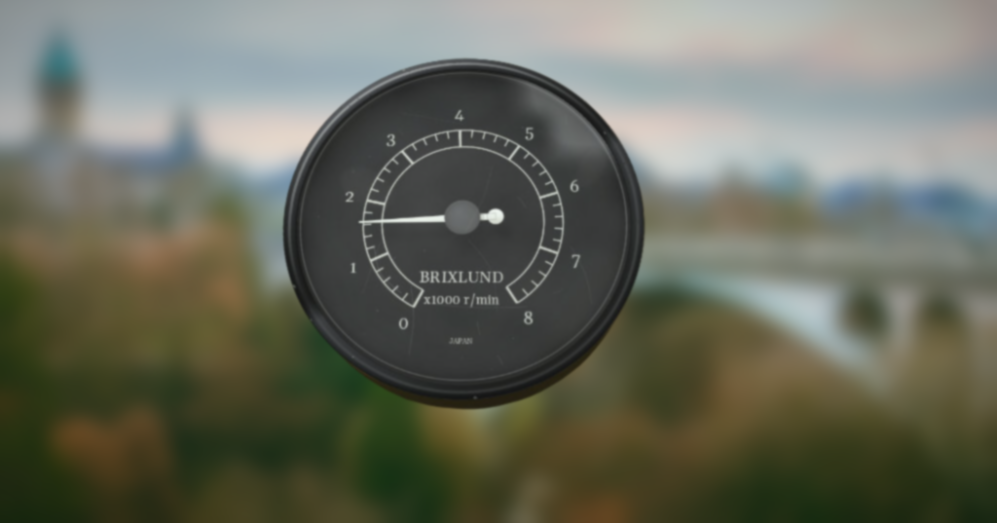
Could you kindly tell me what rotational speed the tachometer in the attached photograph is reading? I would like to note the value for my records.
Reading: 1600 rpm
